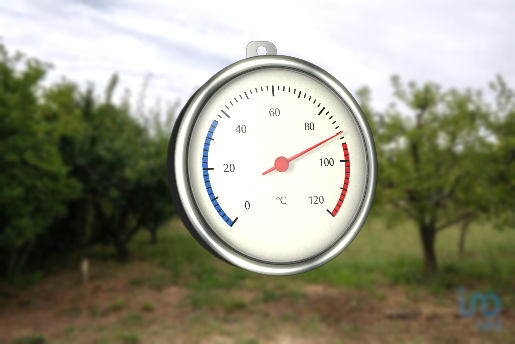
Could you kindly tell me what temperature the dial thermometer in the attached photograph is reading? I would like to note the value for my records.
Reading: 90 °C
